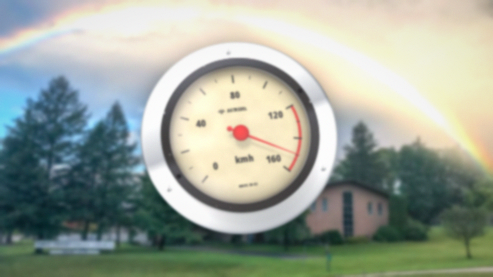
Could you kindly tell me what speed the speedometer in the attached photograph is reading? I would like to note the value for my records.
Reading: 150 km/h
